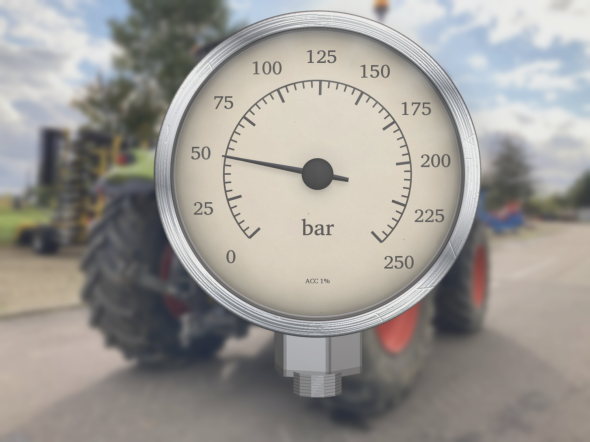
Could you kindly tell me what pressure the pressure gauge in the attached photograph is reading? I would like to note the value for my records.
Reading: 50 bar
